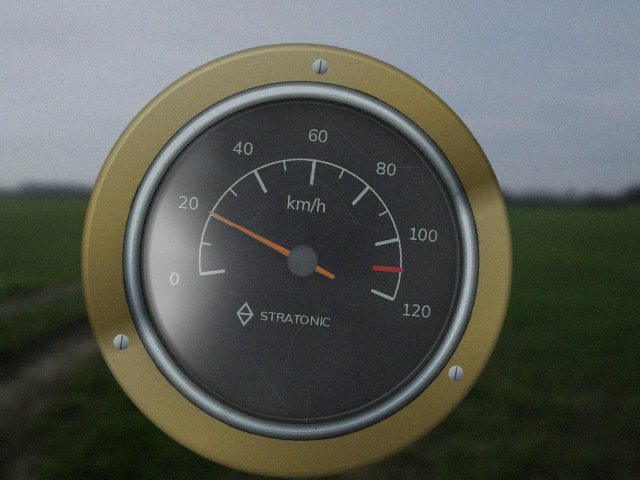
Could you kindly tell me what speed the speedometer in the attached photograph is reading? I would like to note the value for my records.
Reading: 20 km/h
